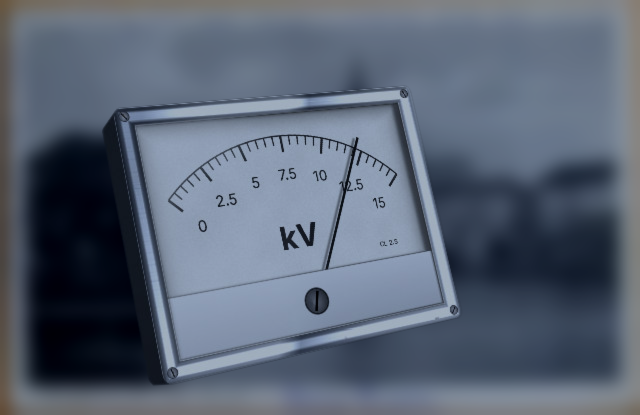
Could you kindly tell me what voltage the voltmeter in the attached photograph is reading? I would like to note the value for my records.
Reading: 12 kV
